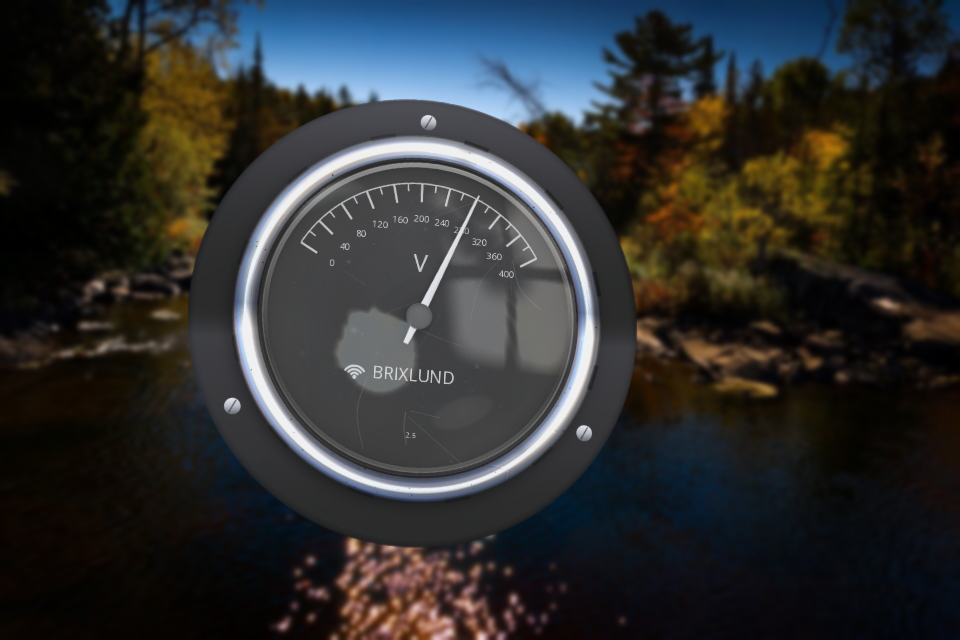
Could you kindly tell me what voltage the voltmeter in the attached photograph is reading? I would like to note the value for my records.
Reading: 280 V
